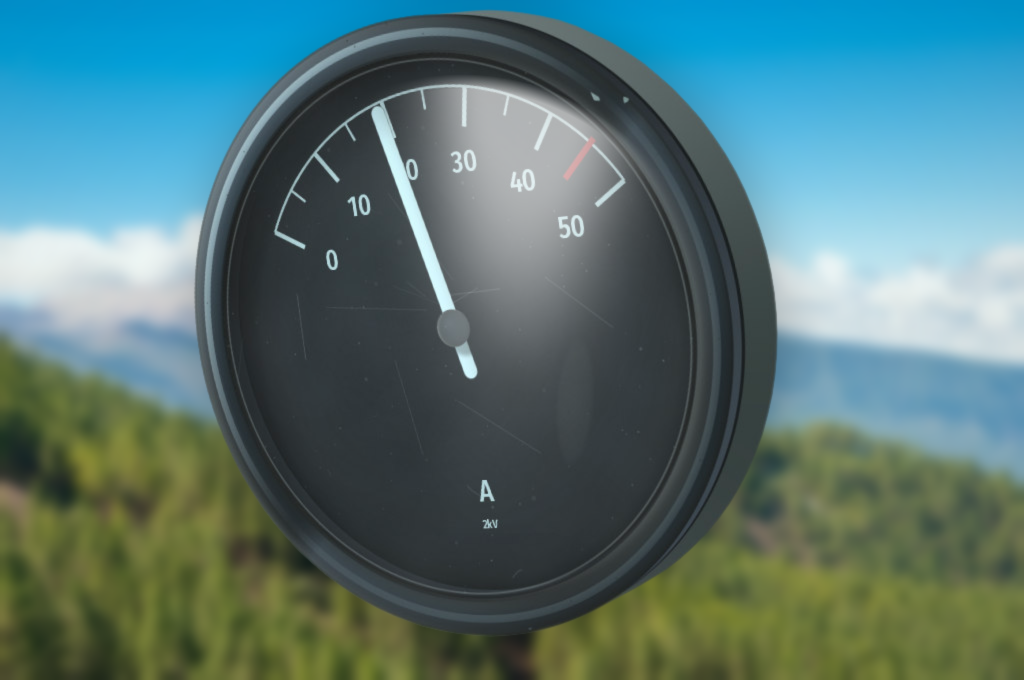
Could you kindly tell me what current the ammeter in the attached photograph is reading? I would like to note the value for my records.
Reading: 20 A
